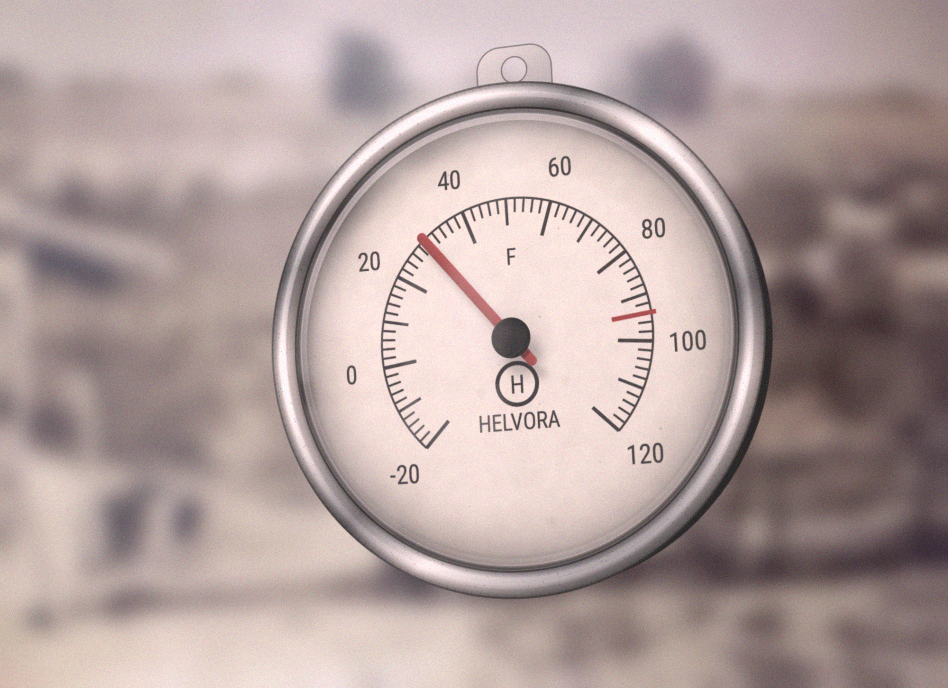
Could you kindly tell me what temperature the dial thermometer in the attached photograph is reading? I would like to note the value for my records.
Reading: 30 °F
